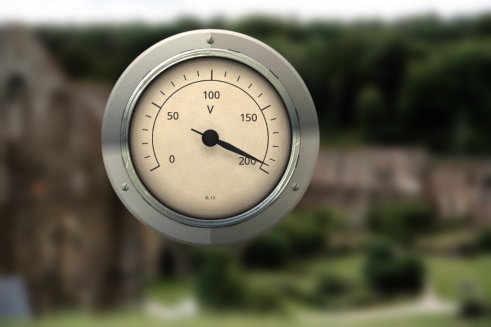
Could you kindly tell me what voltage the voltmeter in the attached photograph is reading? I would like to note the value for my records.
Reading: 195 V
